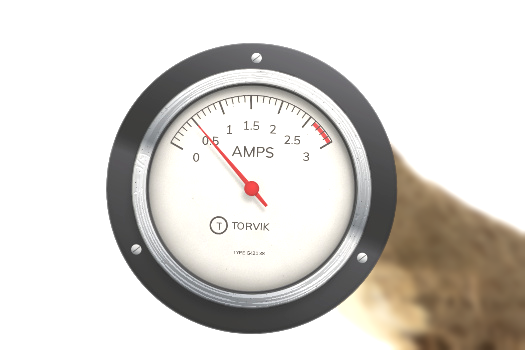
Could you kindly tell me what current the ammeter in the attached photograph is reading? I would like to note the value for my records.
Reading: 0.5 A
